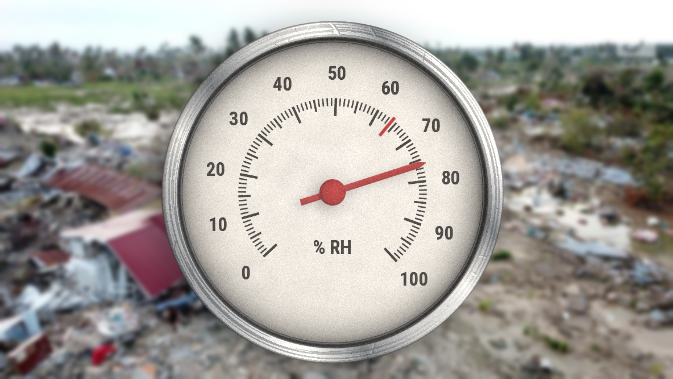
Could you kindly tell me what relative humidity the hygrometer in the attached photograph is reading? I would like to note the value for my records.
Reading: 76 %
